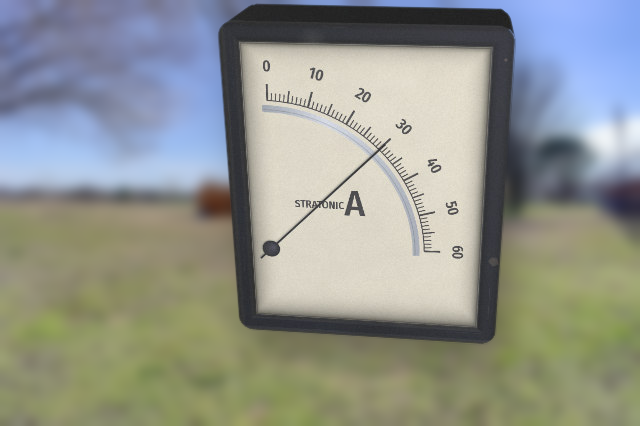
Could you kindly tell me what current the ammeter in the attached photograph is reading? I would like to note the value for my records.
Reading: 30 A
